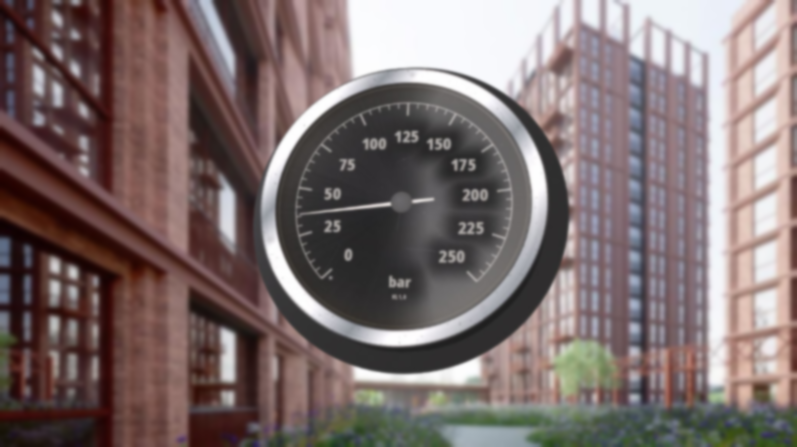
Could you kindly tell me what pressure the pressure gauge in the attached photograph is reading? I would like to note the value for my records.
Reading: 35 bar
